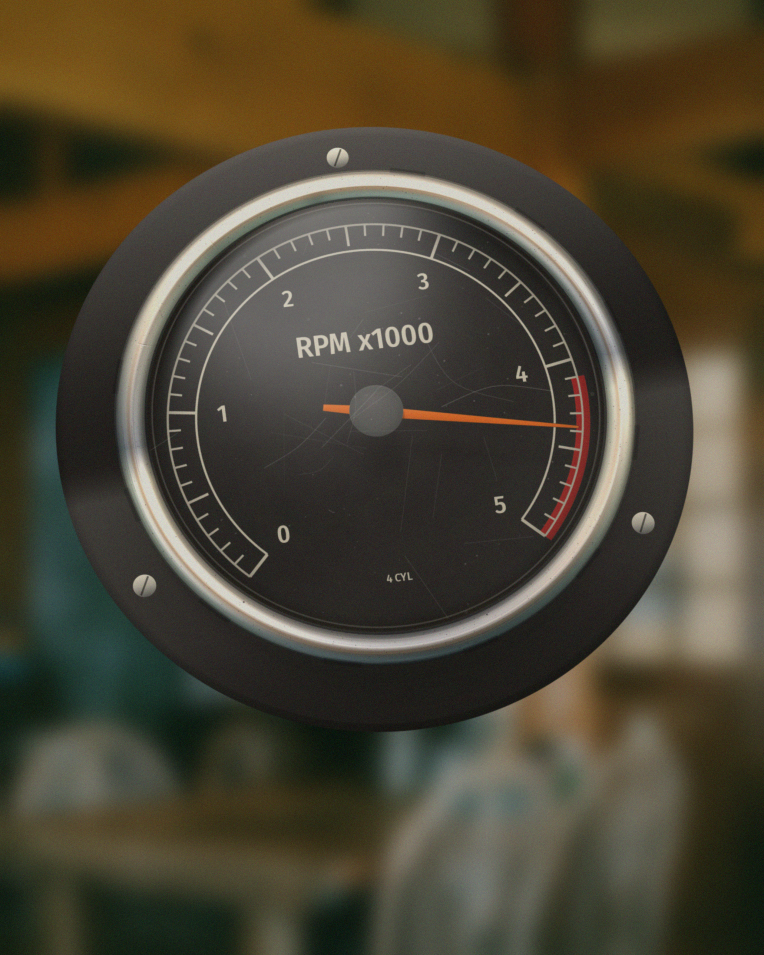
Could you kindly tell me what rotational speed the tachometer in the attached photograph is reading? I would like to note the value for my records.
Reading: 4400 rpm
